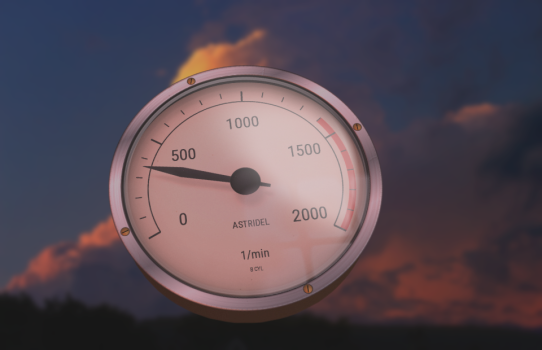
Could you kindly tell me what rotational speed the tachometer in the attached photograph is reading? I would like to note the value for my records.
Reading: 350 rpm
